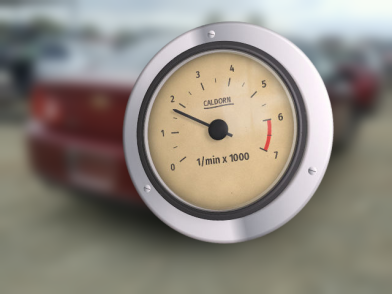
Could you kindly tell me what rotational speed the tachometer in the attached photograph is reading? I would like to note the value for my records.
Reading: 1750 rpm
